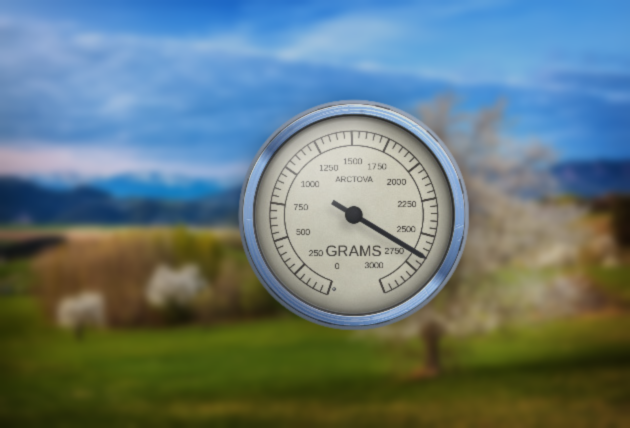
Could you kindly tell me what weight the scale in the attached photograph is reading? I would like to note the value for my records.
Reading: 2650 g
